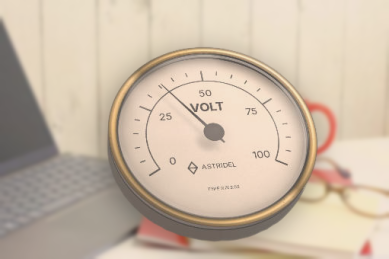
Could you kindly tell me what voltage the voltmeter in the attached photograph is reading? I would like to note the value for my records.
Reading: 35 V
